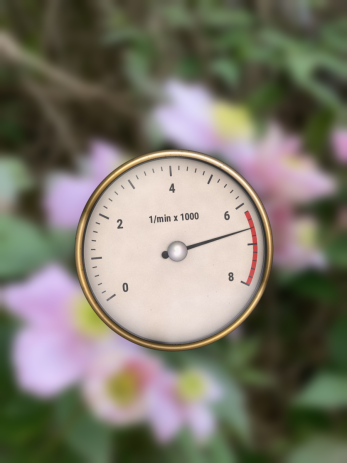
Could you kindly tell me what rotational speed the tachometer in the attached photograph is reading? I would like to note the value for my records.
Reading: 6600 rpm
